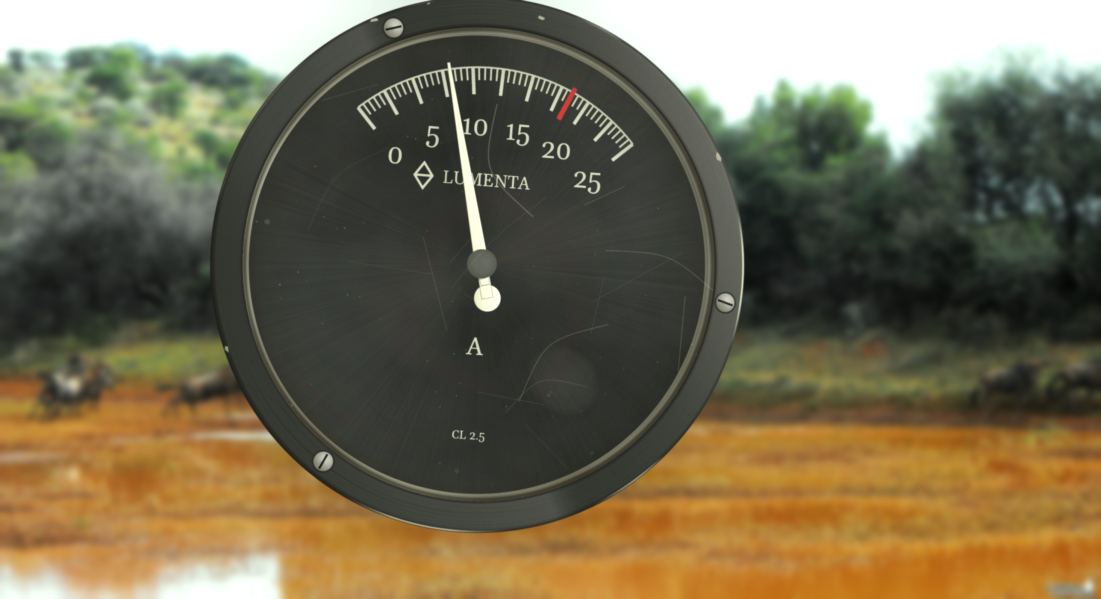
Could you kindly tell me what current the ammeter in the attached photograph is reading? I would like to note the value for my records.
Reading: 8 A
